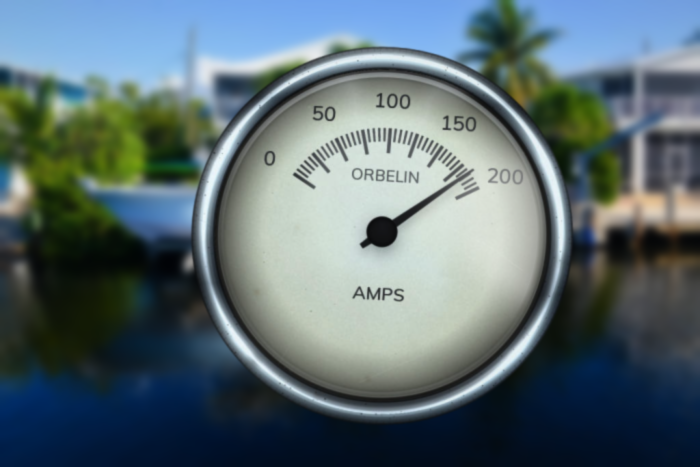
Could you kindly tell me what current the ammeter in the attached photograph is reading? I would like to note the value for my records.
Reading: 185 A
